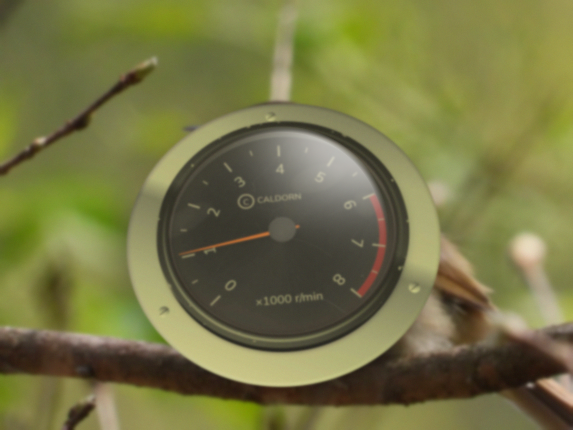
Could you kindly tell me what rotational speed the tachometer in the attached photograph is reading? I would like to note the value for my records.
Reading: 1000 rpm
